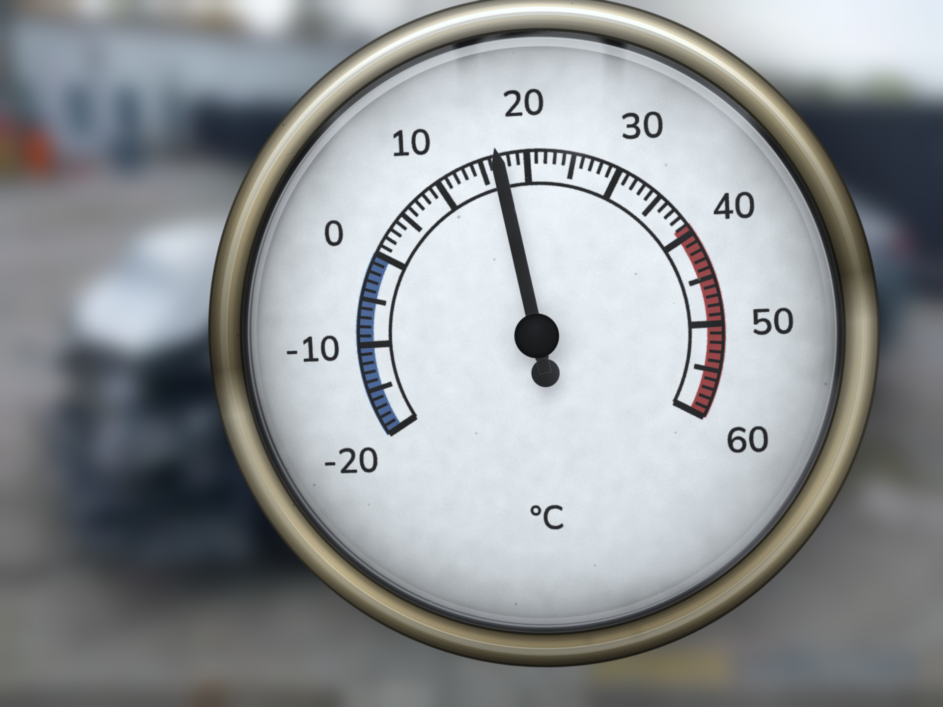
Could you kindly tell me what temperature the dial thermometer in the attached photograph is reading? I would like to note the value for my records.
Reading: 17 °C
